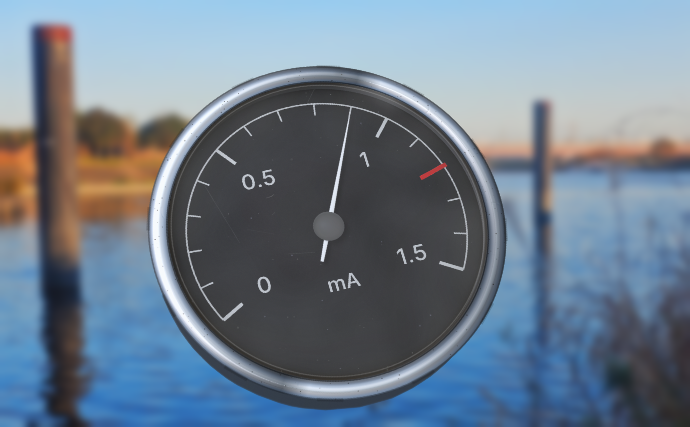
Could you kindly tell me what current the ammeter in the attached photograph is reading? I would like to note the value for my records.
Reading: 0.9 mA
